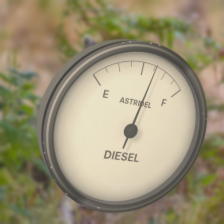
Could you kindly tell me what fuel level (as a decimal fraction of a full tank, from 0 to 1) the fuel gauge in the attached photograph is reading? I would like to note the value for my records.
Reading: 0.625
